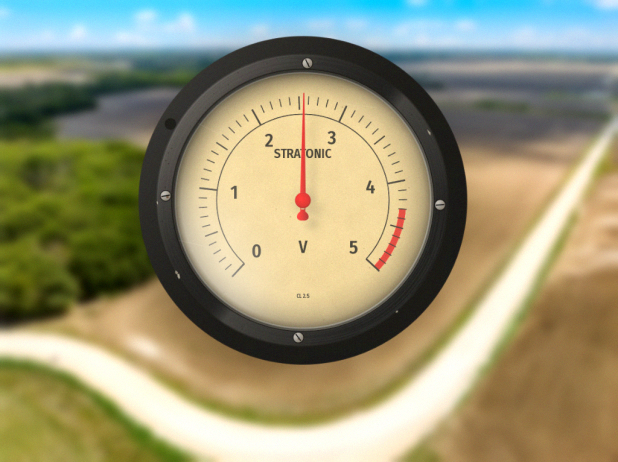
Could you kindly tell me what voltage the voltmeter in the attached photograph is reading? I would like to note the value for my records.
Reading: 2.55 V
